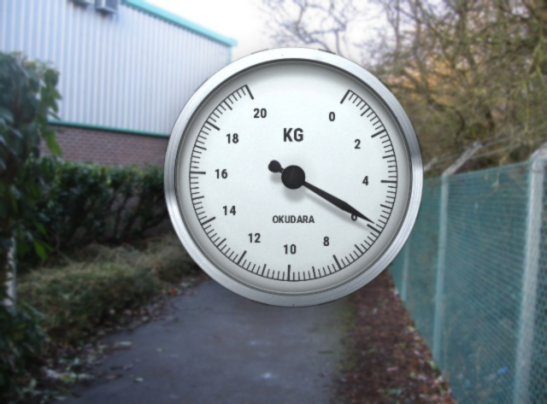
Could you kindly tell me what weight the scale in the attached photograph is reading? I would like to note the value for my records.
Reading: 5.8 kg
